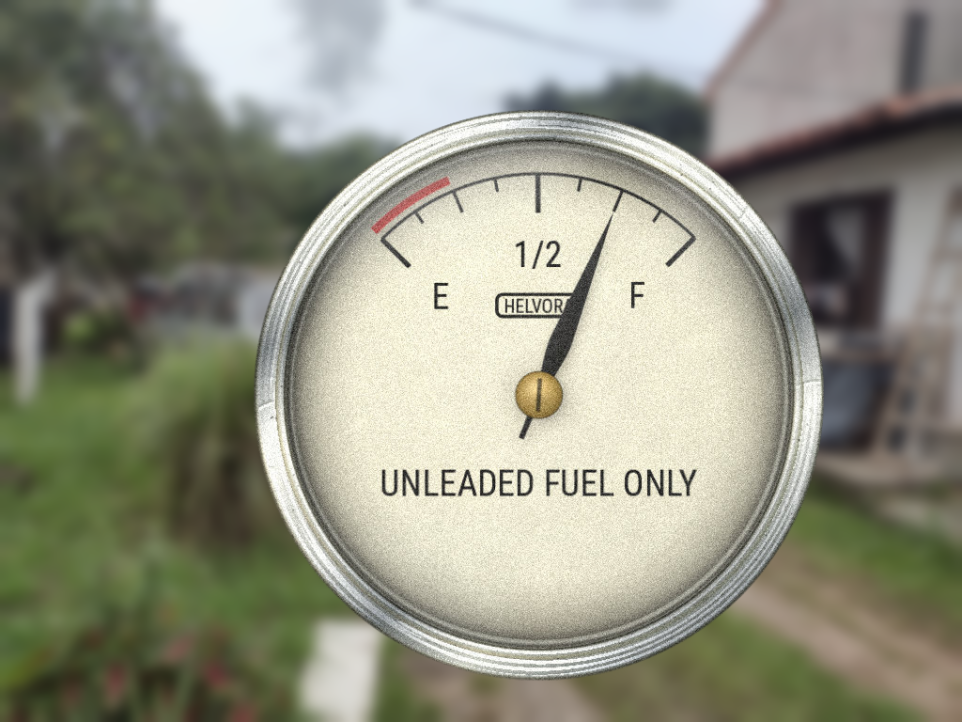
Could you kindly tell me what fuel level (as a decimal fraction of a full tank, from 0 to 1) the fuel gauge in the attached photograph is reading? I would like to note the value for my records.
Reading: 0.75
